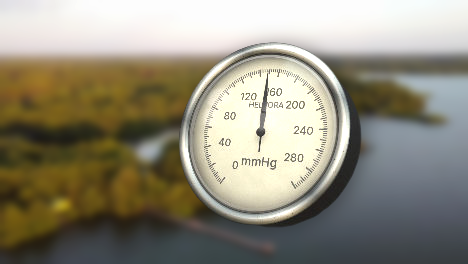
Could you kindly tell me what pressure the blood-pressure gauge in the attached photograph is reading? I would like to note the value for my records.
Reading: 150 mmHg
